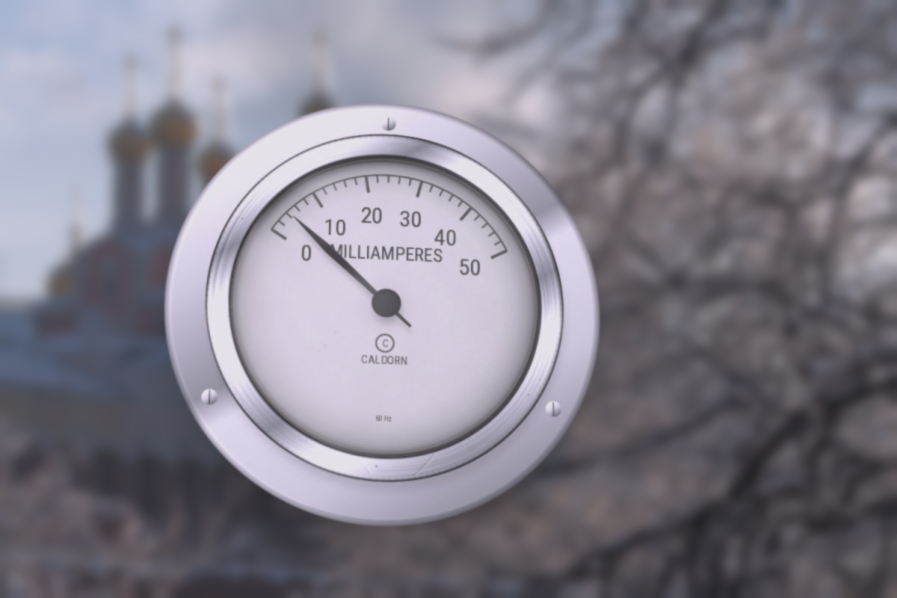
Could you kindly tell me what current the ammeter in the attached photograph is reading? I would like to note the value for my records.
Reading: 4 mA
